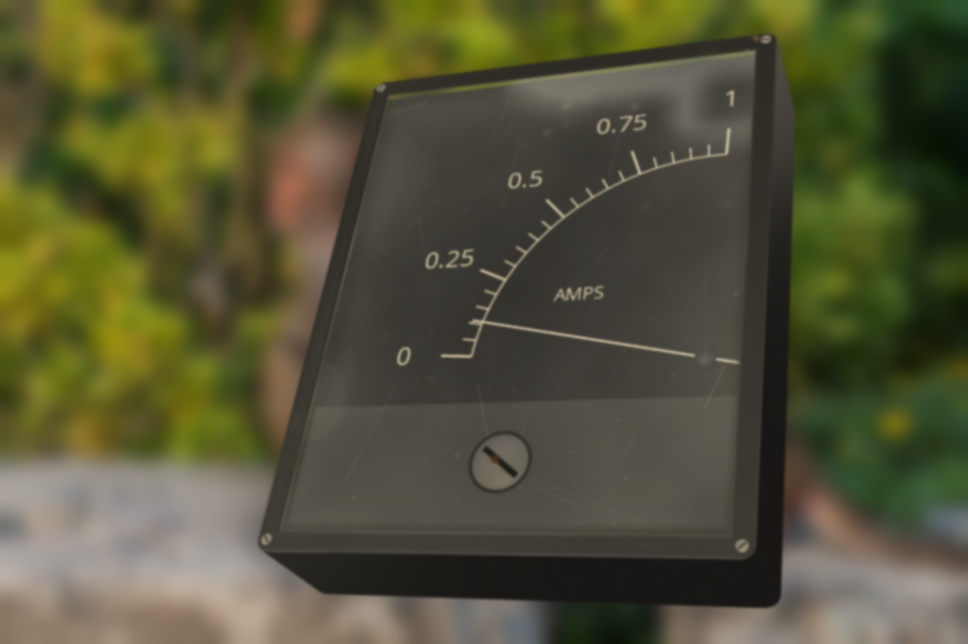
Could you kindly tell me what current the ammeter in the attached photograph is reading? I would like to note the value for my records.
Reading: 0.1 A
